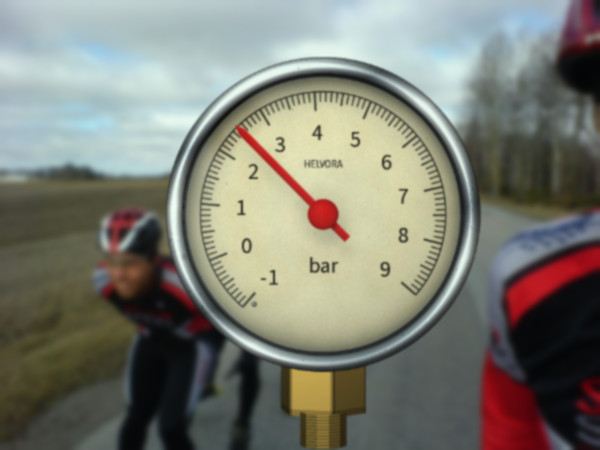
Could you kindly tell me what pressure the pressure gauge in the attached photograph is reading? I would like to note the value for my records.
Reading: 2.5 bar
